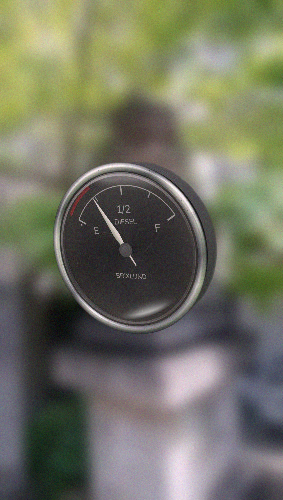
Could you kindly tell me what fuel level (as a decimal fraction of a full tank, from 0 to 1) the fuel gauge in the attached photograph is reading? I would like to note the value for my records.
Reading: 0.25
